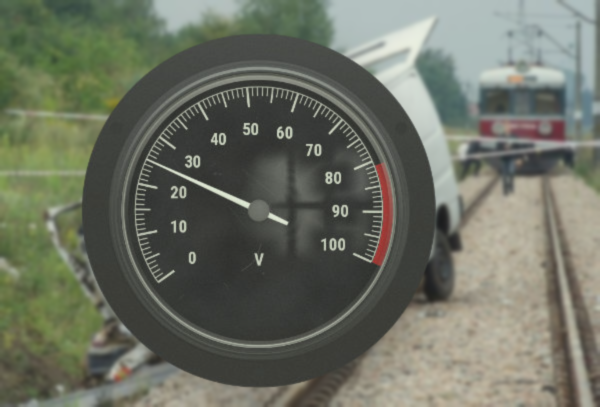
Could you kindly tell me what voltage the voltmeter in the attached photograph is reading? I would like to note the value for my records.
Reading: 25 V
